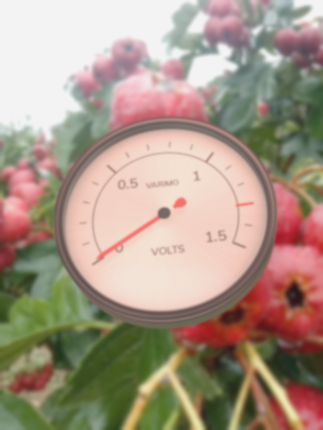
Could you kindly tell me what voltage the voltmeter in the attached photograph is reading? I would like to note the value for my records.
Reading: 0 V
